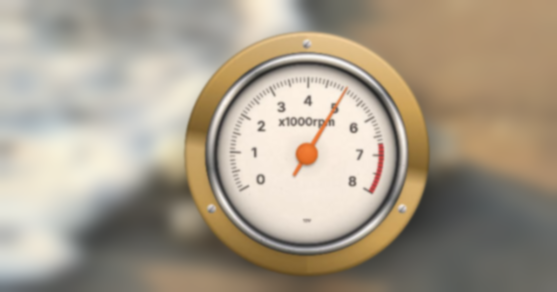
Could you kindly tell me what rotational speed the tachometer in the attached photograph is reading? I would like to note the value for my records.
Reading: 5000 rpm
